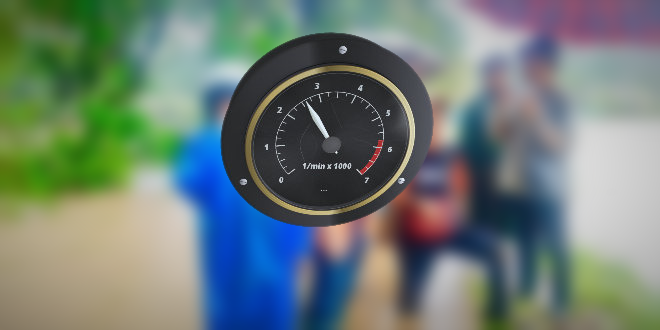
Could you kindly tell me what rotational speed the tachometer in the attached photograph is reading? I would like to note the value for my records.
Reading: 2625 rpm
